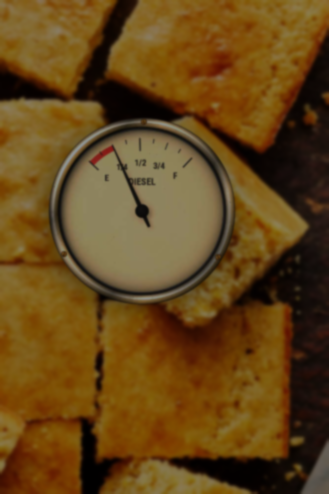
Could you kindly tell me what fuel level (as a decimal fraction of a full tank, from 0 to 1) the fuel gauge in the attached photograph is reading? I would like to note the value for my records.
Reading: 0.25
